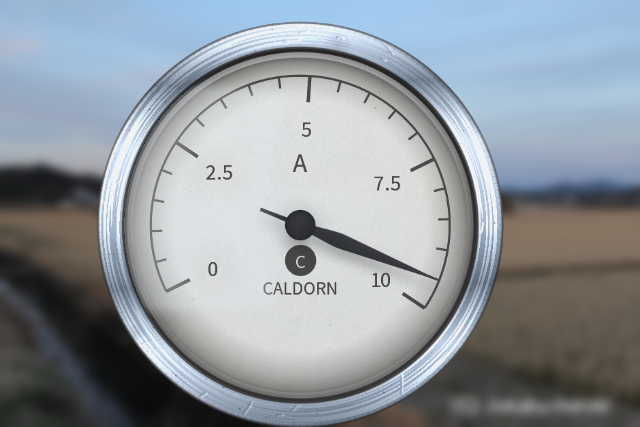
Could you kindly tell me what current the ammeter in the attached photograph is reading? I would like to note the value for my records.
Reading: 9.5 A
